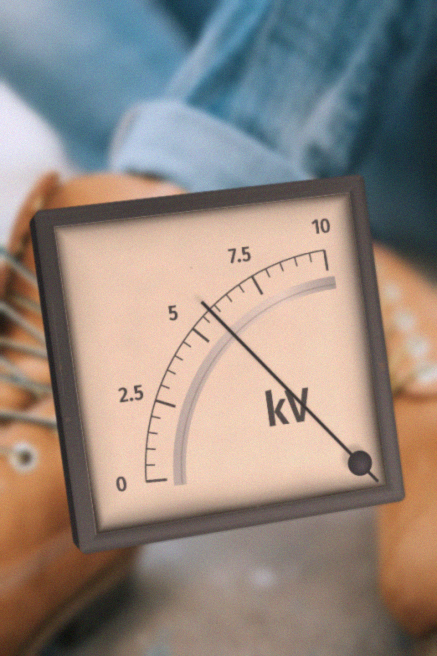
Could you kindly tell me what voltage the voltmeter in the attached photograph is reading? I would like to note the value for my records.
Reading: 5.75 kV
